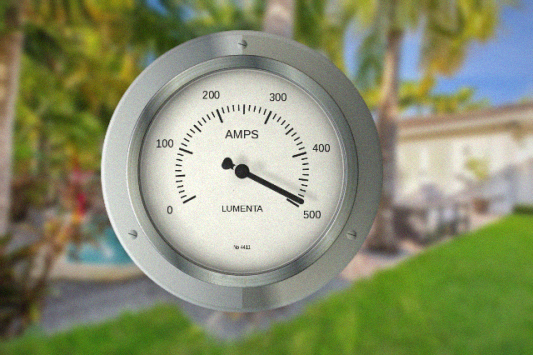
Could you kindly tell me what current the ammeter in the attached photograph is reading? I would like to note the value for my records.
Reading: 490 A
